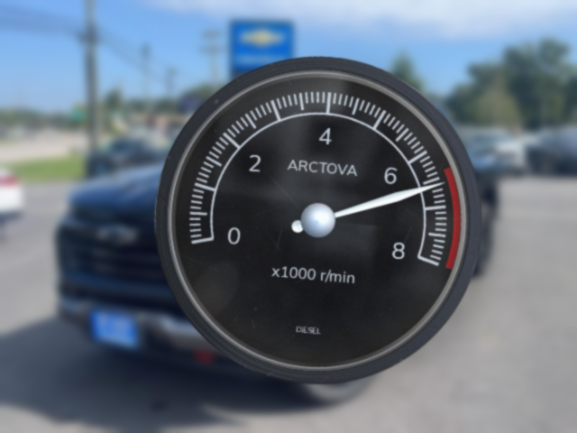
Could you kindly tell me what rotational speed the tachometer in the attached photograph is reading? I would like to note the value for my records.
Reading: 6600 rpm
